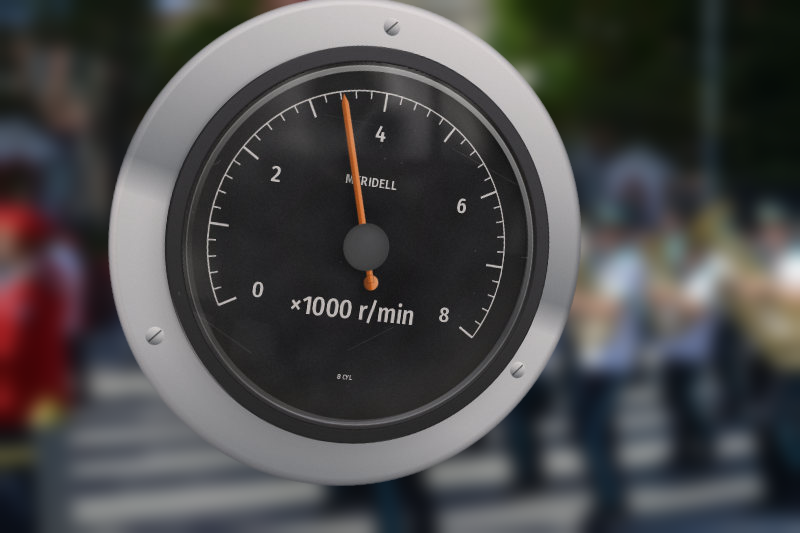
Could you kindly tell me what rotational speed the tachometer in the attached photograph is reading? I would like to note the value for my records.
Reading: 3400 rpm
